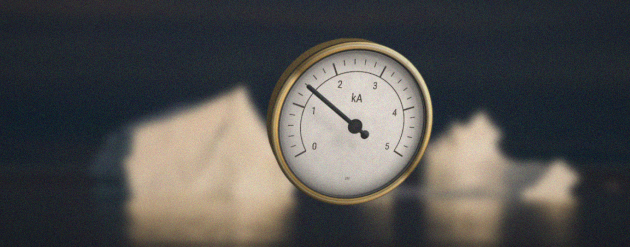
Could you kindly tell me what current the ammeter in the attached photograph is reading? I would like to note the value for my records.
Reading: 1.4 kA
